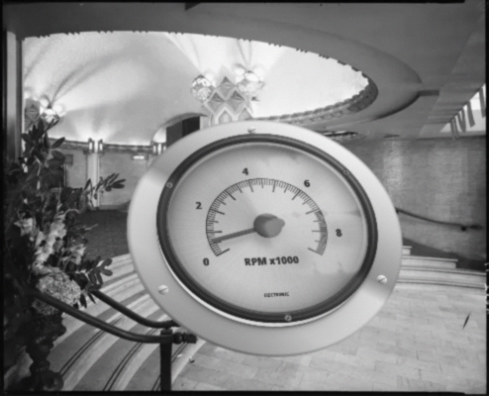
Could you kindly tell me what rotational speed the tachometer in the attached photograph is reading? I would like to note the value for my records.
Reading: 500 rpm
